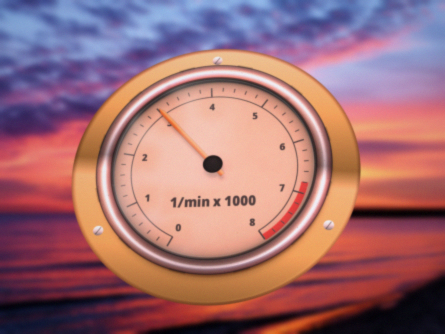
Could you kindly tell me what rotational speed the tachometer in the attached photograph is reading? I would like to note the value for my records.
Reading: 3000 rpm
